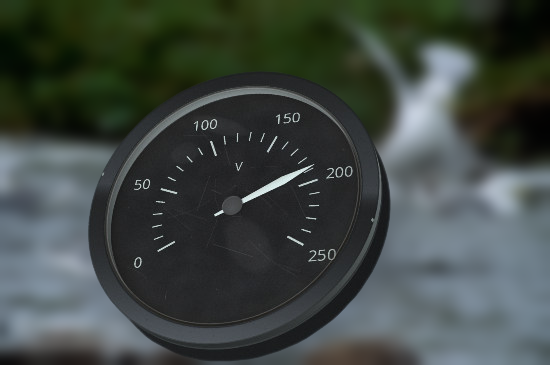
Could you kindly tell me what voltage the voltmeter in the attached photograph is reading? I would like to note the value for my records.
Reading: 190 V
